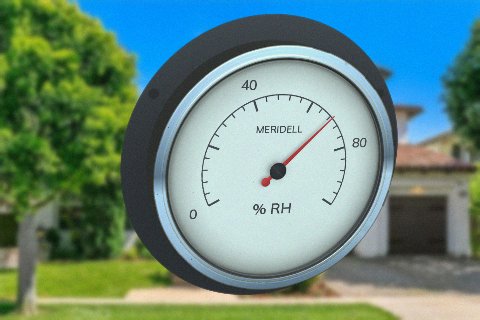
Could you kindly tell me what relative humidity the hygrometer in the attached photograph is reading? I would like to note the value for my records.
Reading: 68 %
